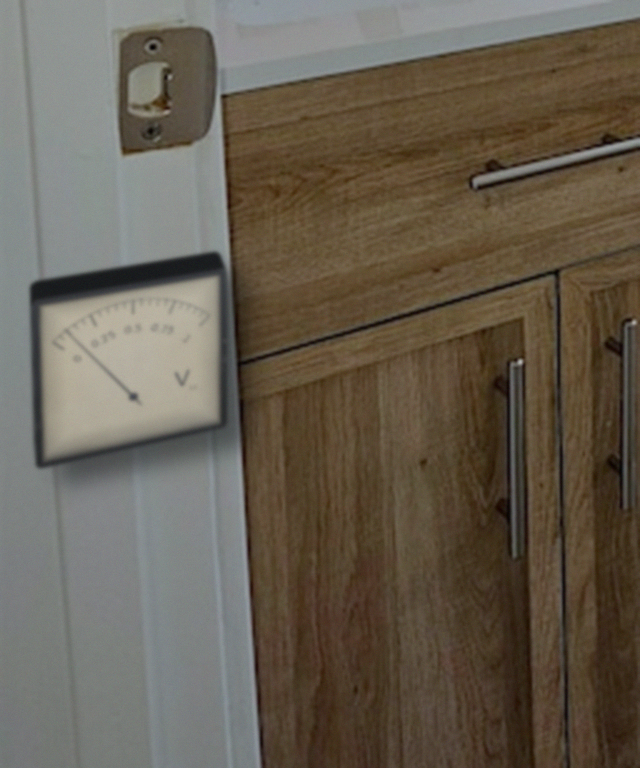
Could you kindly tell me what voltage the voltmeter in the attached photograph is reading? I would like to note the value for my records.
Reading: 0.1 V
